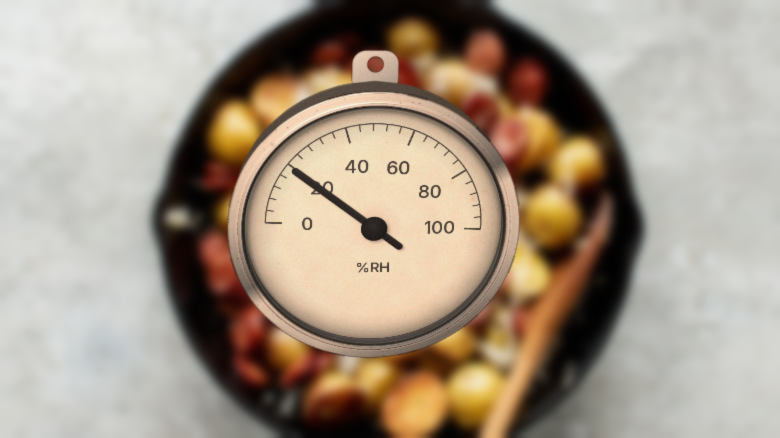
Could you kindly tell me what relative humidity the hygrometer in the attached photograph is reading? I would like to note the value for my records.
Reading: 20 %
